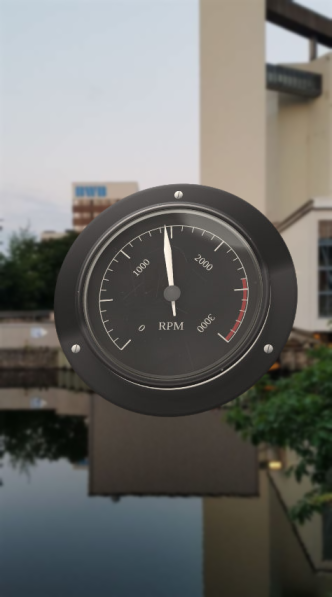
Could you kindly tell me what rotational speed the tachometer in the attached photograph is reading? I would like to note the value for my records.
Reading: 1450 rpm
